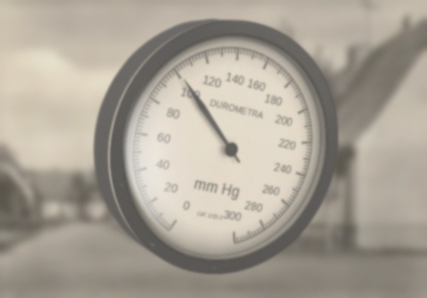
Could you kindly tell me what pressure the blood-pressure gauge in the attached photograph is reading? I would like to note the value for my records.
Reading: 100 mmHg
